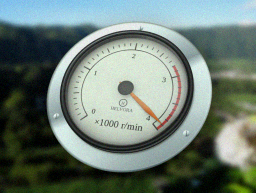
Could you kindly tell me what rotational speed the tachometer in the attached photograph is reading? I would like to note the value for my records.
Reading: 3900 rpm
